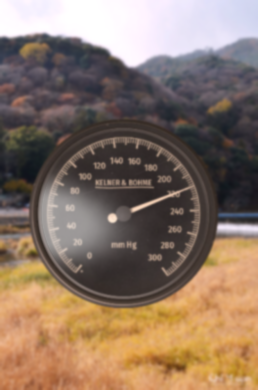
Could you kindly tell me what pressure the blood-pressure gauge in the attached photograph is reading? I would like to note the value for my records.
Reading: 220 mmHg
